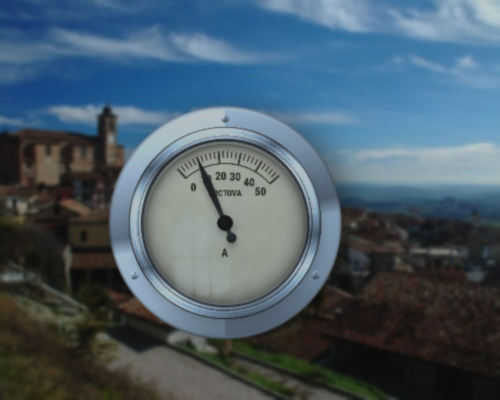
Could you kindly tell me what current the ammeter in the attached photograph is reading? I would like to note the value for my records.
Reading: 10 A
